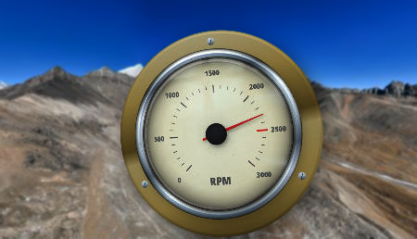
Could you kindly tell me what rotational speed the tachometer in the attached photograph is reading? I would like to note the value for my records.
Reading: 2300 rpm
